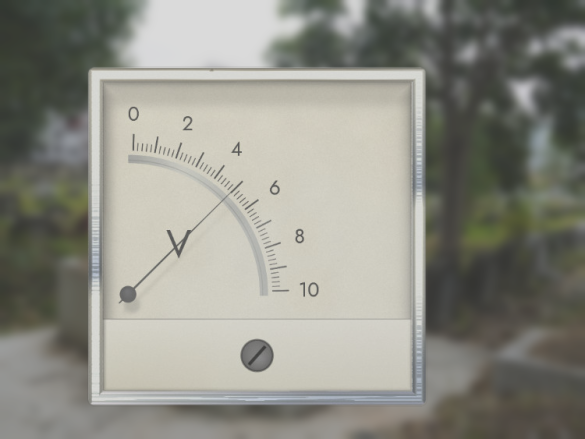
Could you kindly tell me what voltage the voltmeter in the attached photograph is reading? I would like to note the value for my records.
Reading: 5 V
